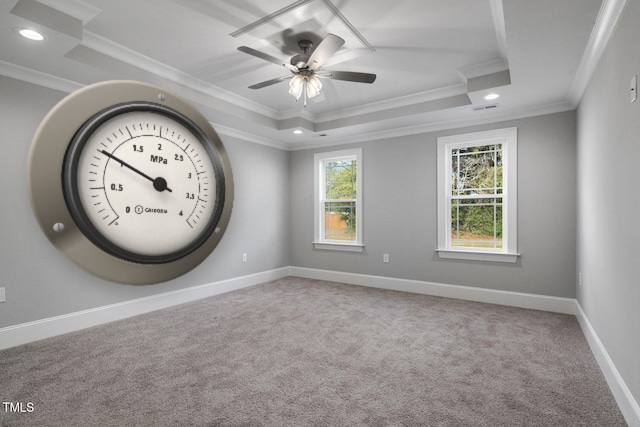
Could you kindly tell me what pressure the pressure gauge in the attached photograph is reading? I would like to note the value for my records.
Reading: 1 MPa
